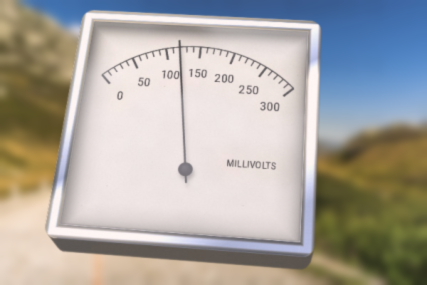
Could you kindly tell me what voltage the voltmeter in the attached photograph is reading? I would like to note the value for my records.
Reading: 120 mV
